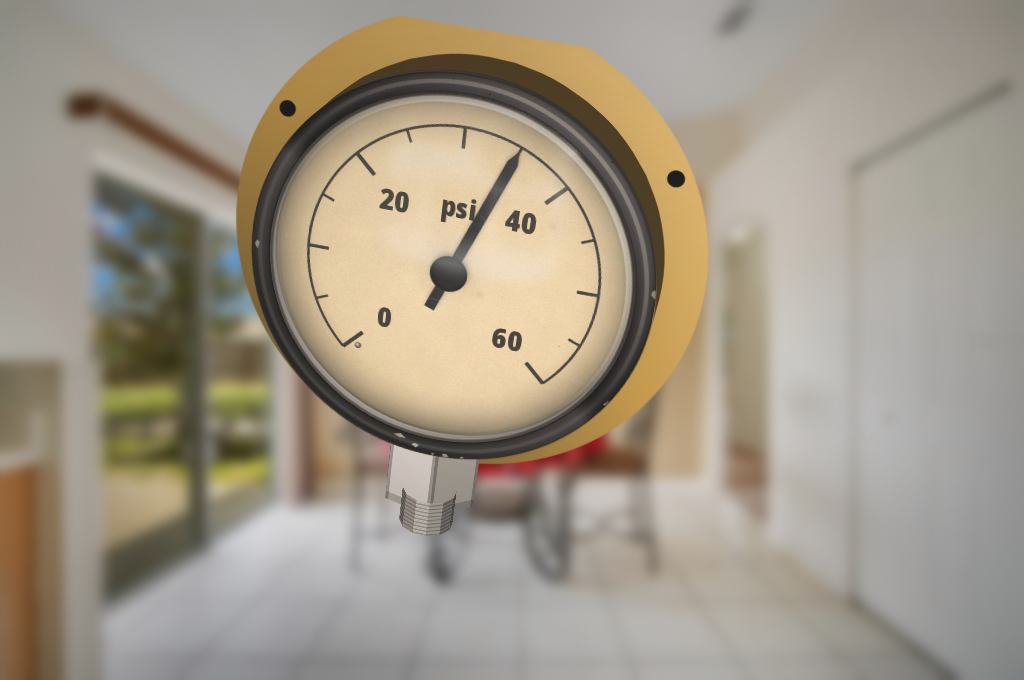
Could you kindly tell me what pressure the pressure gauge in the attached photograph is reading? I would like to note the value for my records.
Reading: 35 psi
